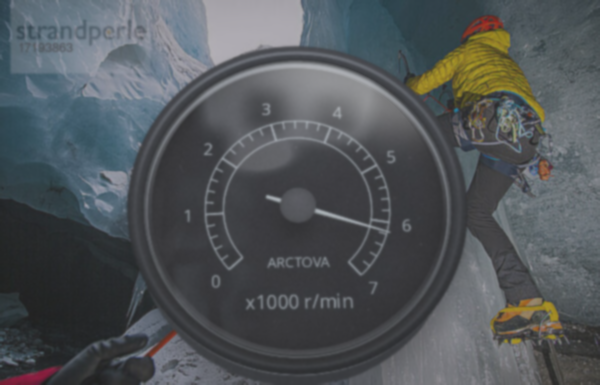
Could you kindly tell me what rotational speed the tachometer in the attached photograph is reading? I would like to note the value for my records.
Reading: 6200 rpm
